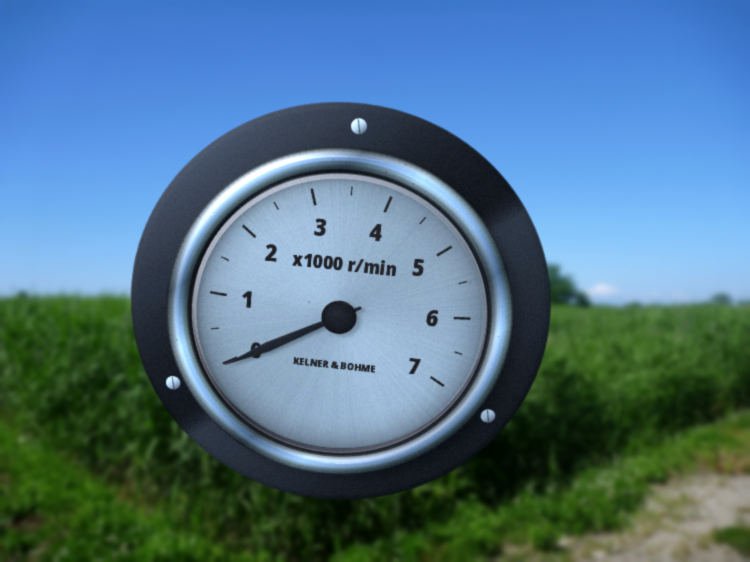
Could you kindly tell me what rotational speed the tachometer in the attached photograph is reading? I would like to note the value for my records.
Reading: 0 rpm
